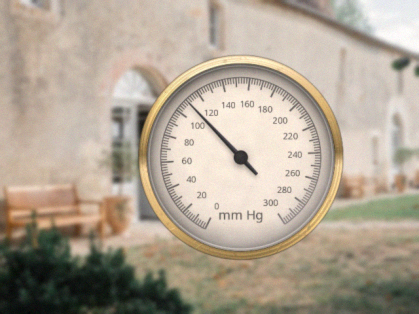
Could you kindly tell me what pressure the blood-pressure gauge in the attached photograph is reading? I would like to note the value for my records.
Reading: 110 mmHg
